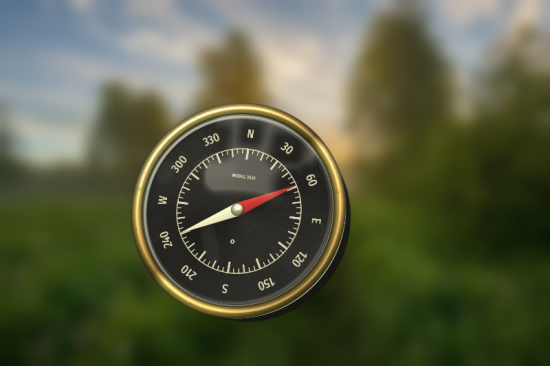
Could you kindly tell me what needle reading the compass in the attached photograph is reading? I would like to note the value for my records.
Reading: 60 °
